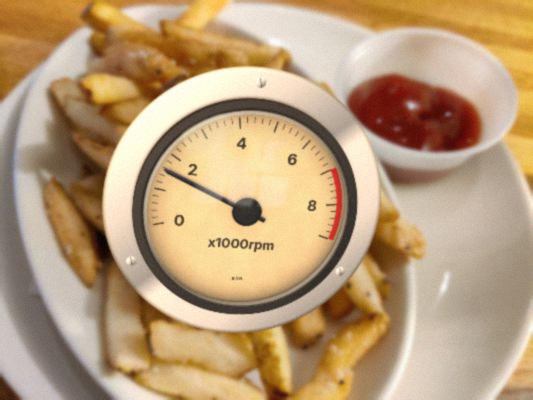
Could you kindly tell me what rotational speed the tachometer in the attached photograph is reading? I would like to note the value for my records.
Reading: 1600 rpm
